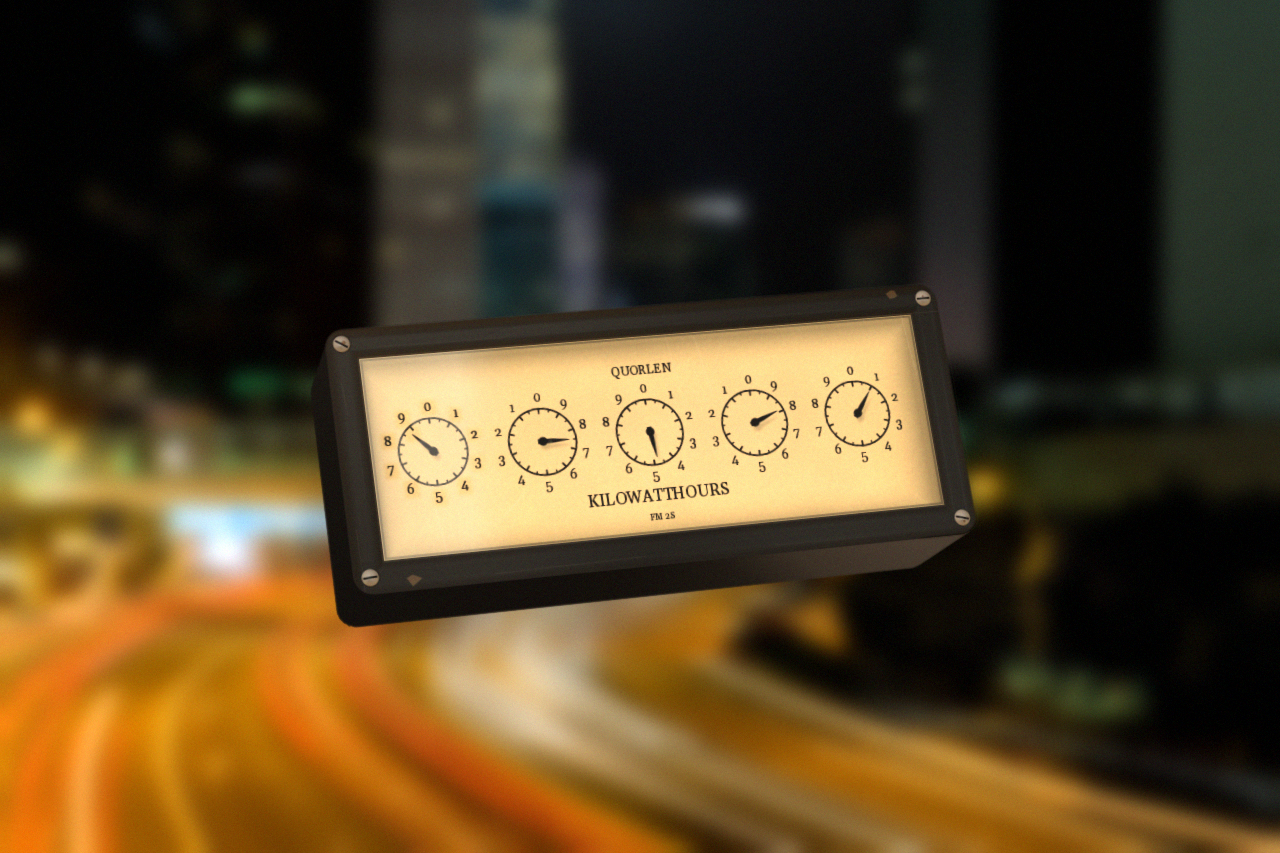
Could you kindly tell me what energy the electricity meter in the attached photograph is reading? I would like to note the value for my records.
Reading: 87481 kWh
